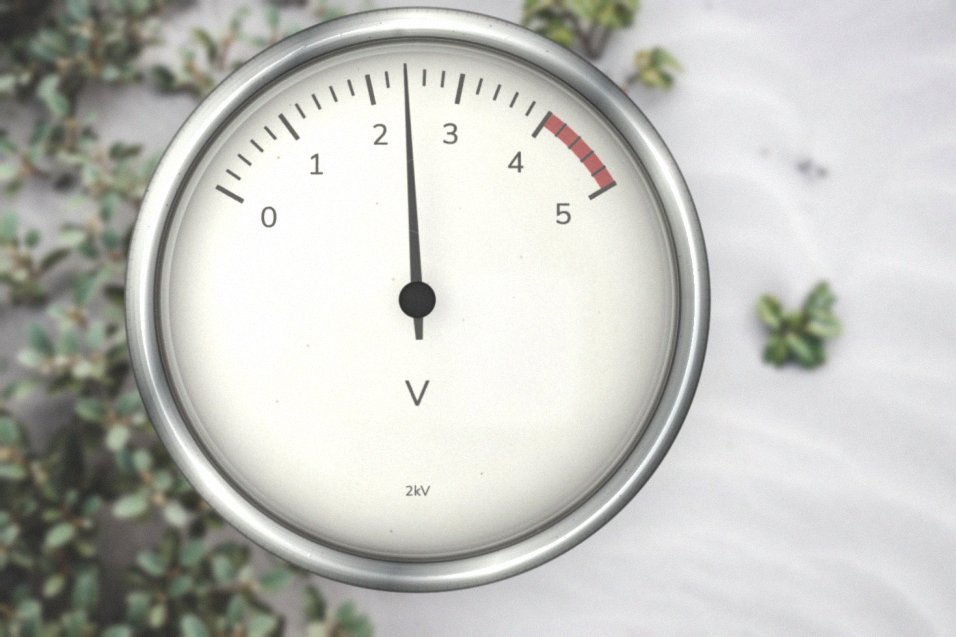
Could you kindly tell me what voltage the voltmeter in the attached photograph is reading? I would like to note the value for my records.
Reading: 2.4 V
